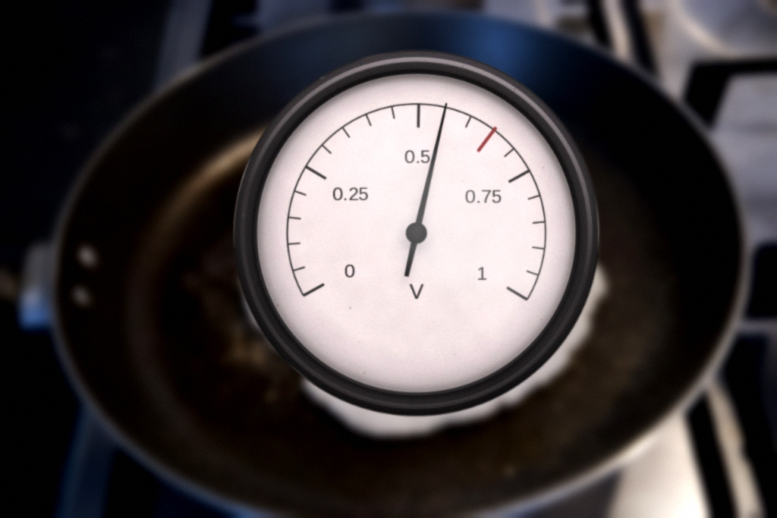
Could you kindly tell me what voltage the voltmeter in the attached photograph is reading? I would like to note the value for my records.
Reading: 0.55 V
